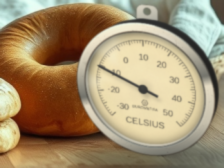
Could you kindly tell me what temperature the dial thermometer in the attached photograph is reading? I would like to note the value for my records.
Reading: -10 °C
